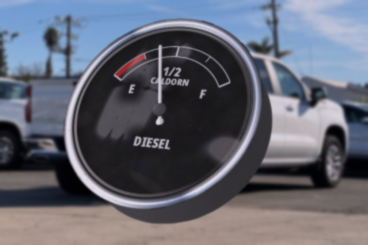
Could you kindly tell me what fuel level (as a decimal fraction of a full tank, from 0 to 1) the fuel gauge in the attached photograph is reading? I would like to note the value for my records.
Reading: 0.375
